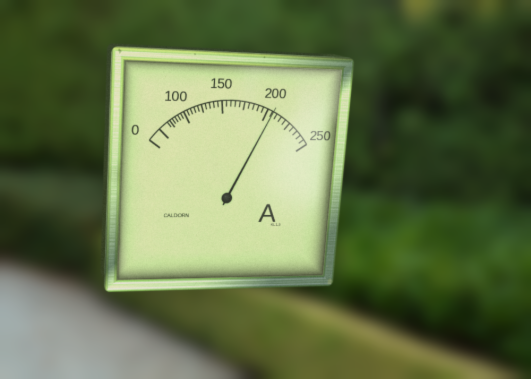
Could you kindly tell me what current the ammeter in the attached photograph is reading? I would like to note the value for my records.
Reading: 205 A
